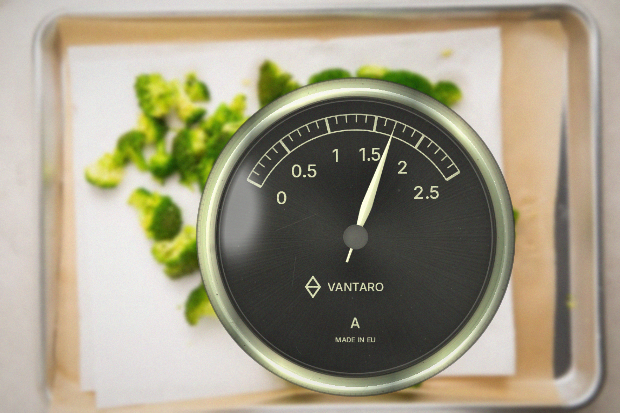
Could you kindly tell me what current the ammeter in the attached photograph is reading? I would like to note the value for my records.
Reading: 1.7 A
